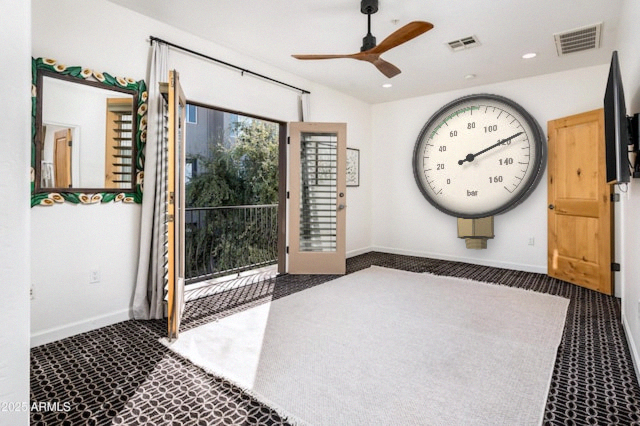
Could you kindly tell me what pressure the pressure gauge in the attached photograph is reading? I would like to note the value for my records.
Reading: 120 bar
